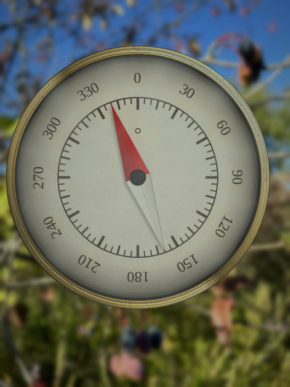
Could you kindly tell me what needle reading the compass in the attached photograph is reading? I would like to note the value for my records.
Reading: 340 °
